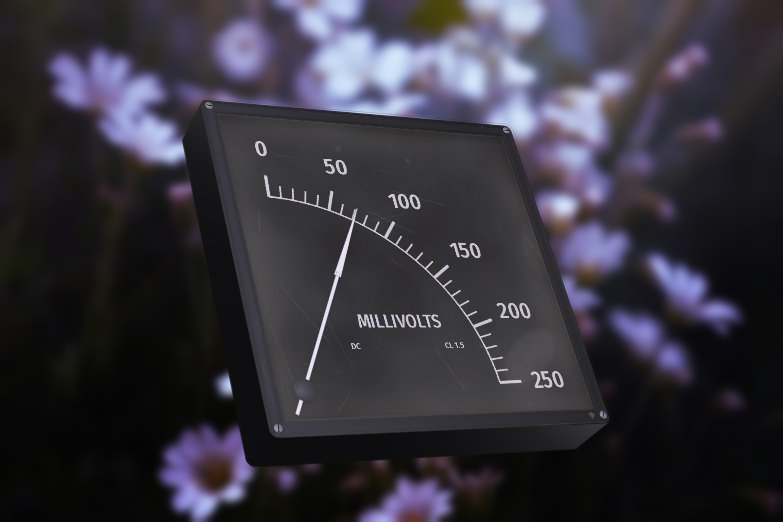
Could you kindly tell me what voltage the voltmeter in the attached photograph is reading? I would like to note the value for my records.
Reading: 70 mV
